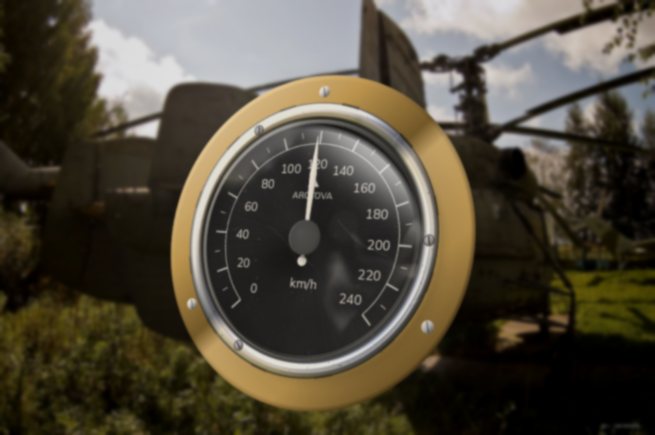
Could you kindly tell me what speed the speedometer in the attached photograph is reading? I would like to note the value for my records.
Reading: 120 km/h
